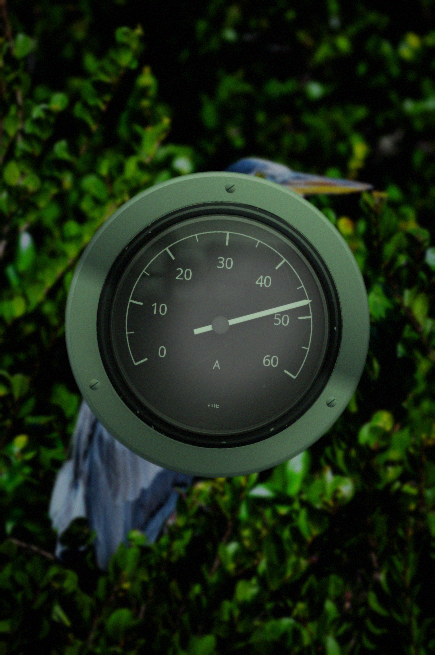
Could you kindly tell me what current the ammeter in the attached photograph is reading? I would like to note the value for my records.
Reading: 47.5 A
